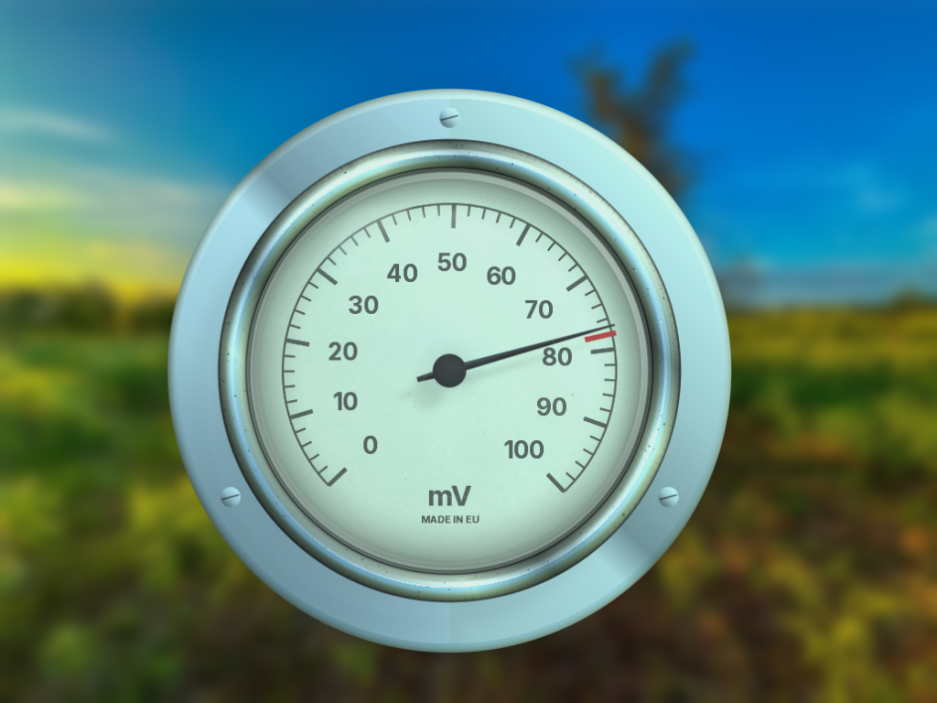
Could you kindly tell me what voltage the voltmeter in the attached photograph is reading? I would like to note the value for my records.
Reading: 77 mV
